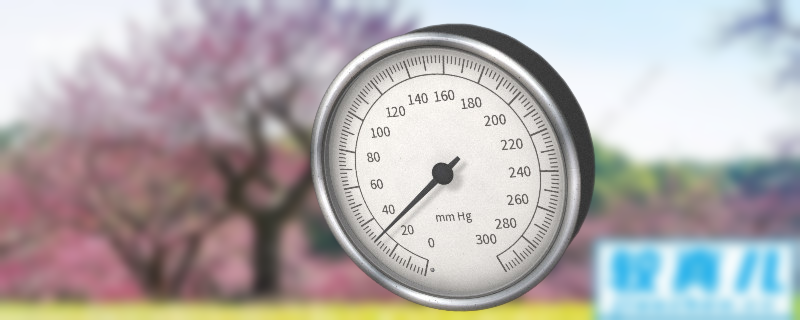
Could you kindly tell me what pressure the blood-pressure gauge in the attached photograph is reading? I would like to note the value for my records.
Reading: 30 mmHg
